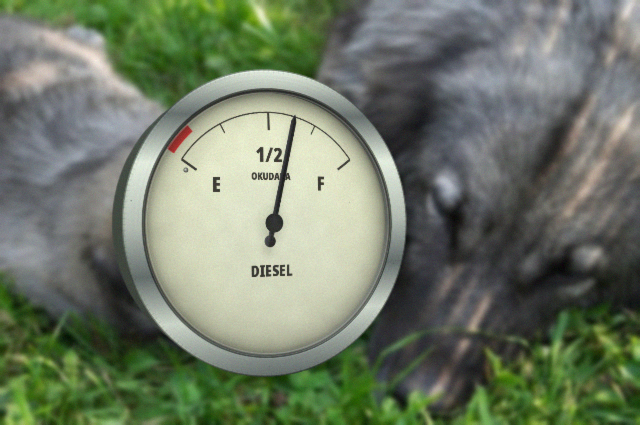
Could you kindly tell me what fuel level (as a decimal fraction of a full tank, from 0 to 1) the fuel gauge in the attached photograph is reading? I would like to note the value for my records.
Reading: 0.625
